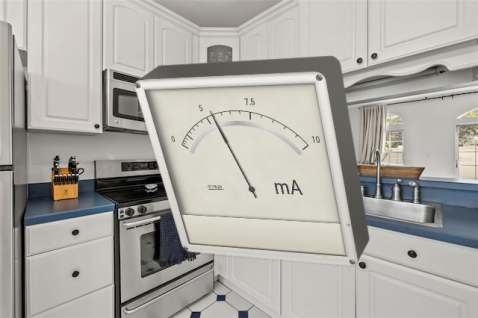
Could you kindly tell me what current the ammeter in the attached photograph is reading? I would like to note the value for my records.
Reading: 5.5 mA
